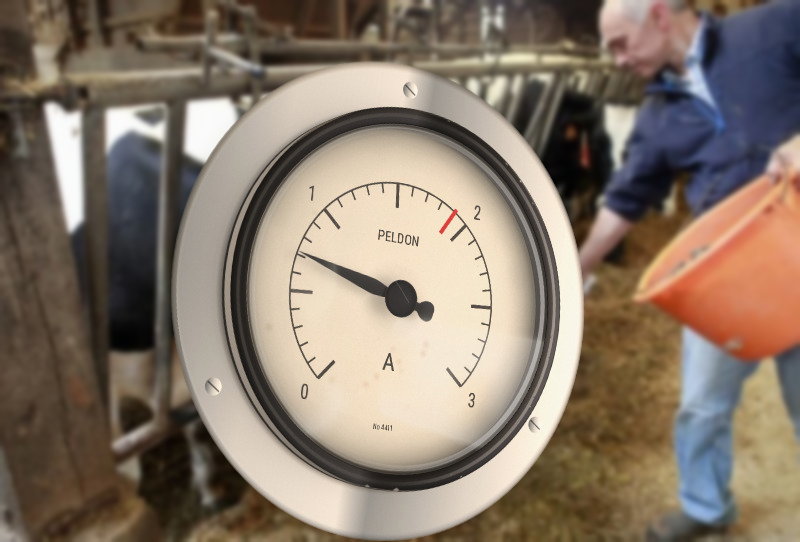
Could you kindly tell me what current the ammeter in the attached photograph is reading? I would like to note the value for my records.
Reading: 0.7 A
